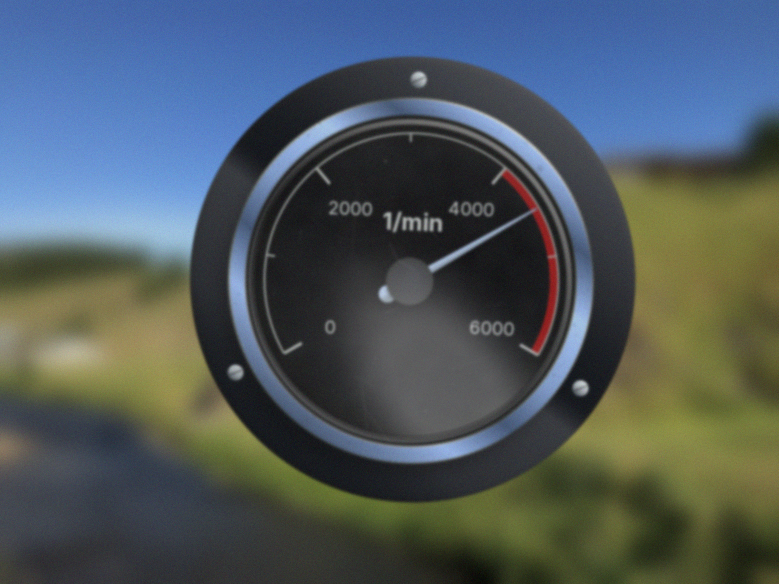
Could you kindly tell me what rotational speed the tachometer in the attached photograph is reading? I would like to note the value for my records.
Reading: 4500 rpm
